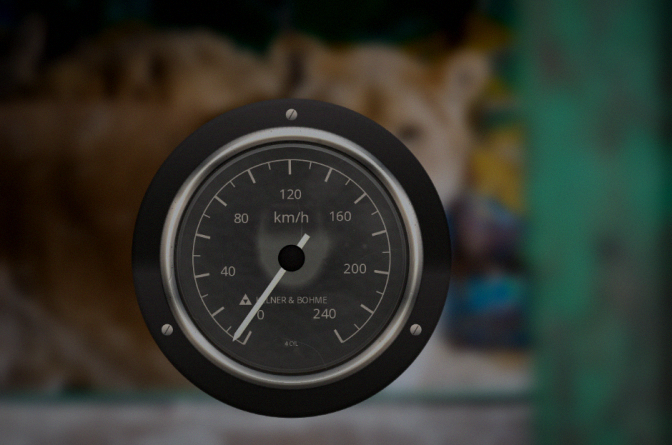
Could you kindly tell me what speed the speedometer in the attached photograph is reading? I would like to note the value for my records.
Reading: 5 km/h
